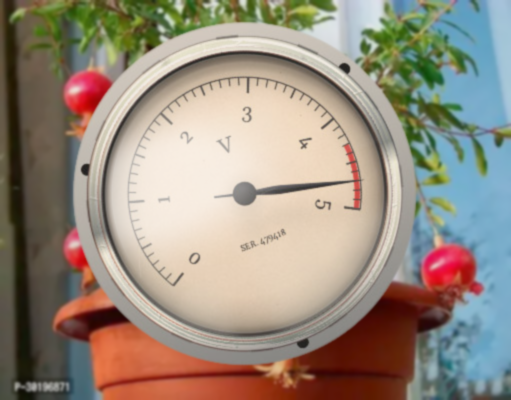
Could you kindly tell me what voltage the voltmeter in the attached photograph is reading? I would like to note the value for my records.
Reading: 4.7 V
